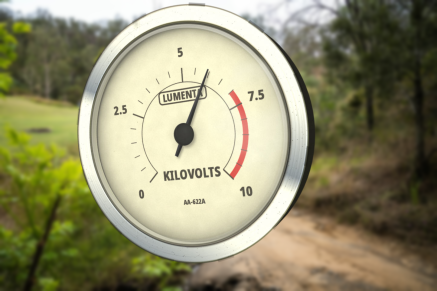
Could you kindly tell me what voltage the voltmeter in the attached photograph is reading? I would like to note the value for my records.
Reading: 6 kV
